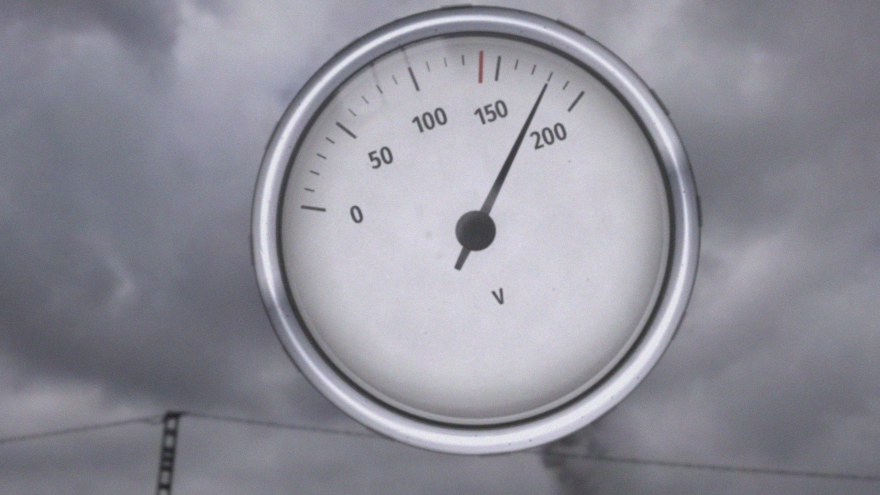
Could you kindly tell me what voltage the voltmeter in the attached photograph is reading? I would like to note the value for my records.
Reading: 180 V
